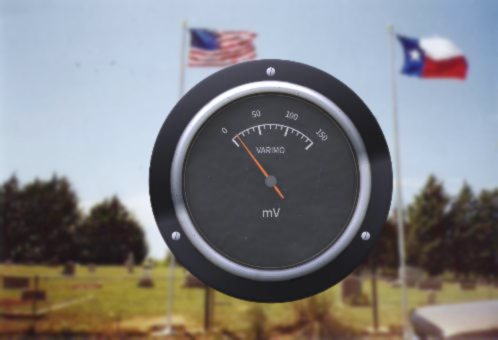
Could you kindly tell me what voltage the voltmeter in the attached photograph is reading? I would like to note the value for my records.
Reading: 10 mV
